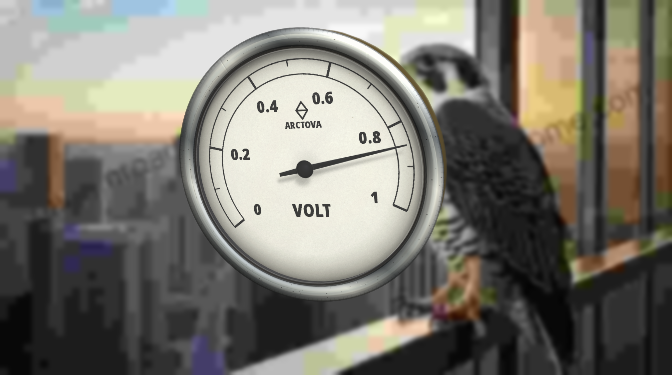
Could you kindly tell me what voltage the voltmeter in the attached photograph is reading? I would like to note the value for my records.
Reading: 0.85 V
